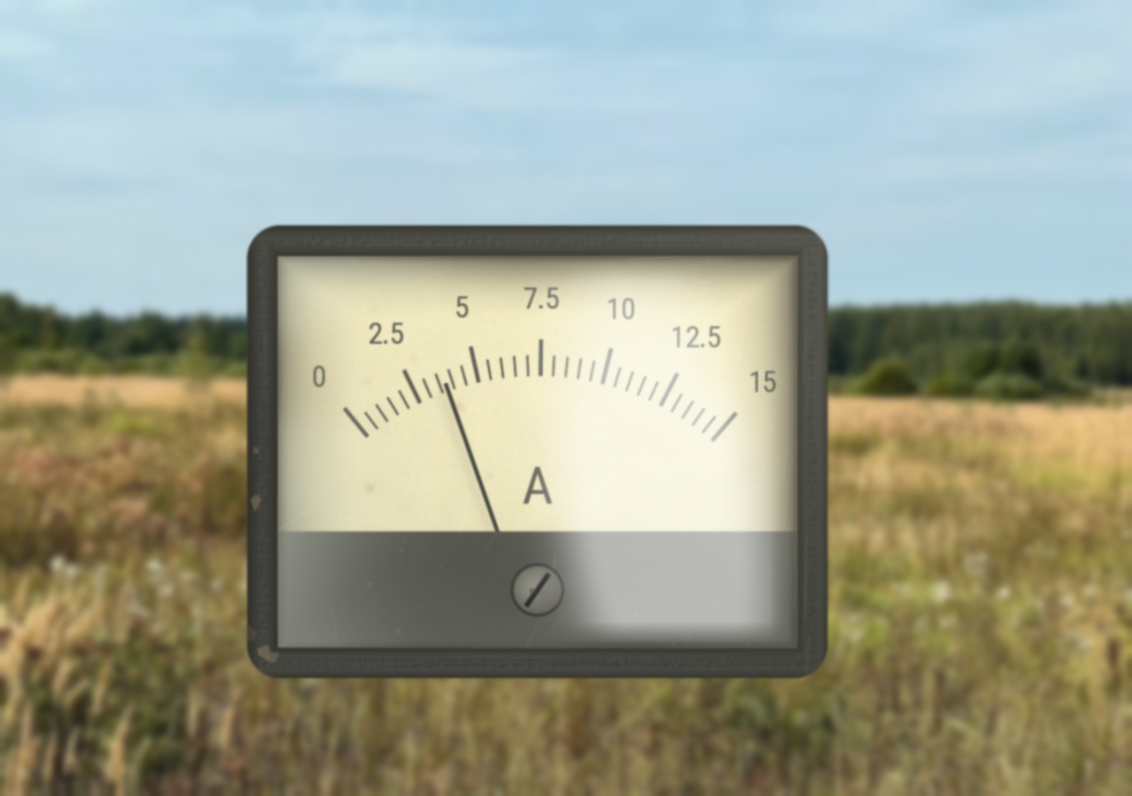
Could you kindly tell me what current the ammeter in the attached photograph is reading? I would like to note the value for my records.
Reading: 3.75 A
